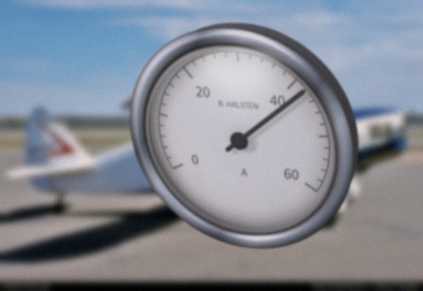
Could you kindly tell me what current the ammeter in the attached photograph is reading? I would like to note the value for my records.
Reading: 42 A
